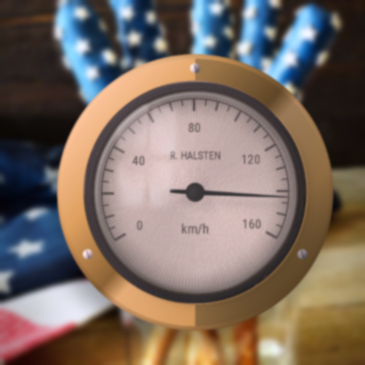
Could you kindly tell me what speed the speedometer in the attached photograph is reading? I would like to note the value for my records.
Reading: 142.5 km/h
